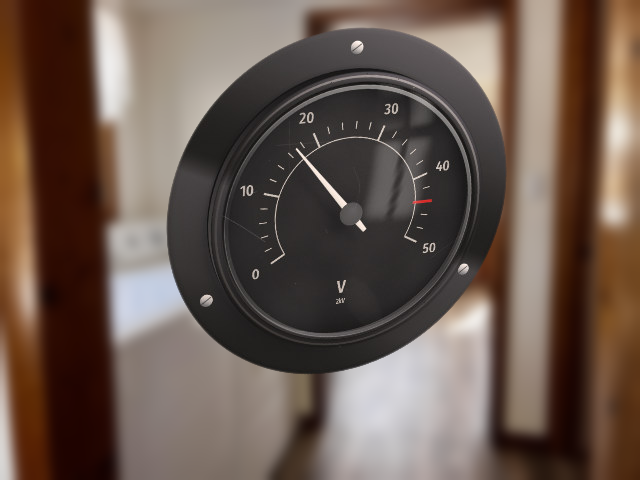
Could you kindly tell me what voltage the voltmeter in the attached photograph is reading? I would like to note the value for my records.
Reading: 17 V
